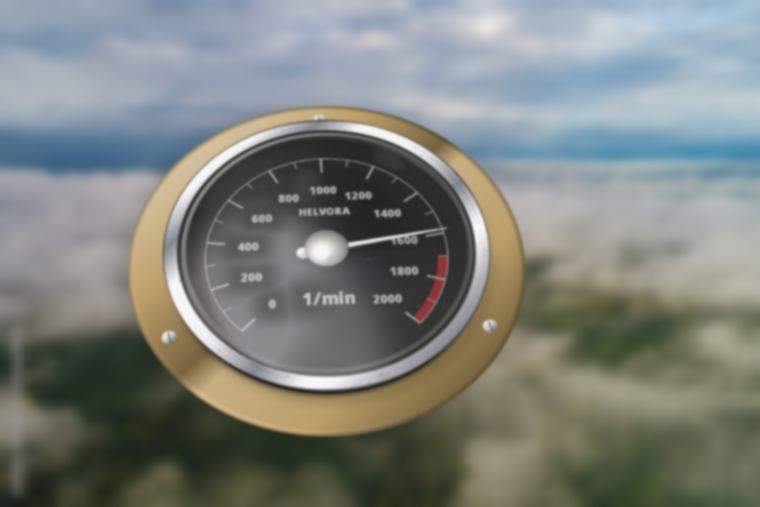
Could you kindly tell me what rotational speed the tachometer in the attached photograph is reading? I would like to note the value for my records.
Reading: 1600 rpm
